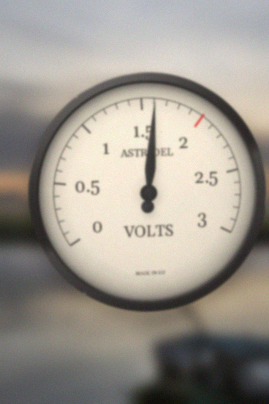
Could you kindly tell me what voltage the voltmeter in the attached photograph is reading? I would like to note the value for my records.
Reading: 1.6 V
